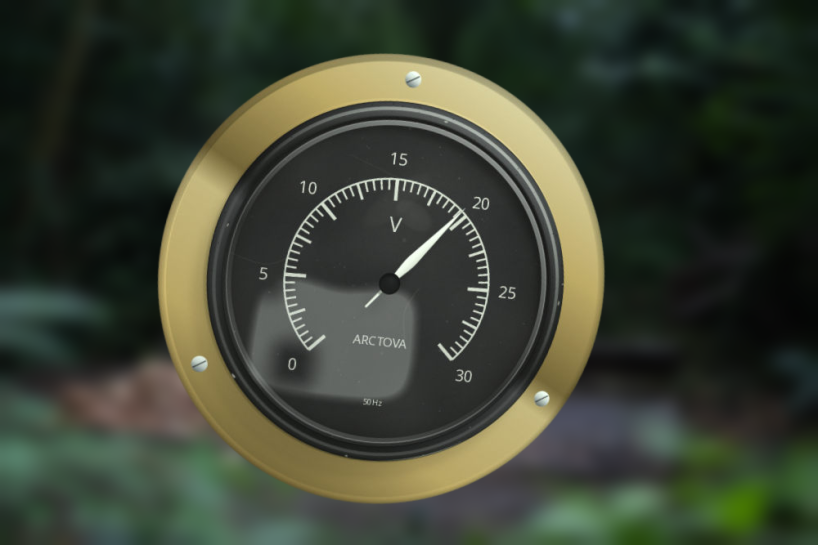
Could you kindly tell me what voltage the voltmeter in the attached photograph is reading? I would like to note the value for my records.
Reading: 19.5 V
